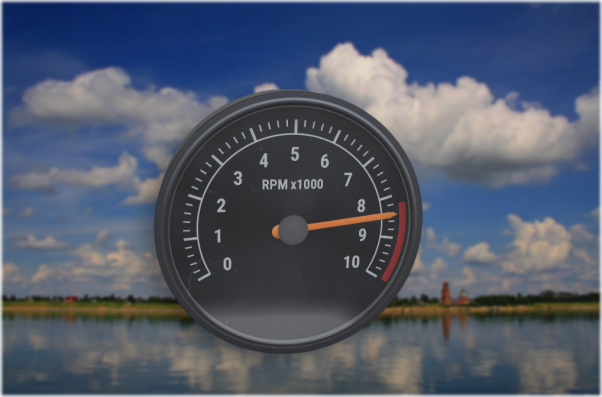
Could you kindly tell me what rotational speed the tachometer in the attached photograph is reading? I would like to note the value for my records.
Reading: 8400 rpm
